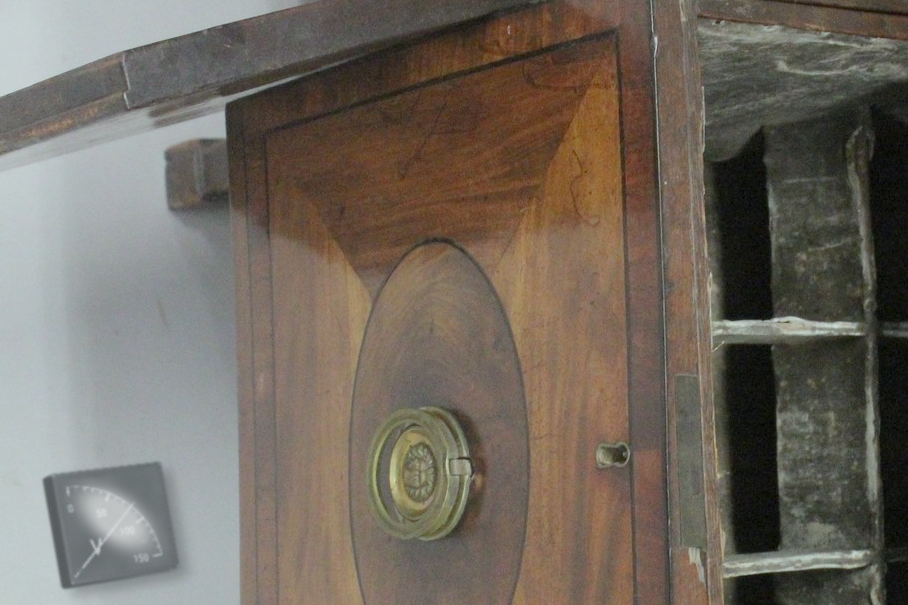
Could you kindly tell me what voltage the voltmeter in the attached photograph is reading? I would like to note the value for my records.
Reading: 80 V
